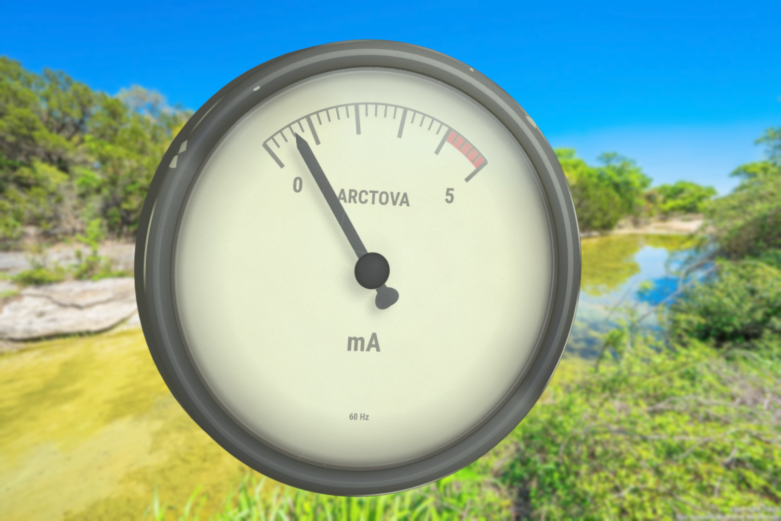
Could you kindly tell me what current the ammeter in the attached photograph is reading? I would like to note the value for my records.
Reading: 0.6 mA
